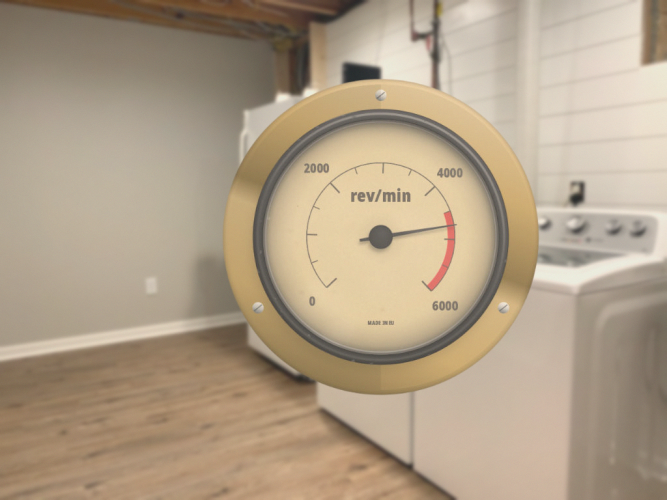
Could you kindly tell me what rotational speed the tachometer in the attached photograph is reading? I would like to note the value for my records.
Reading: 4750 rpm
